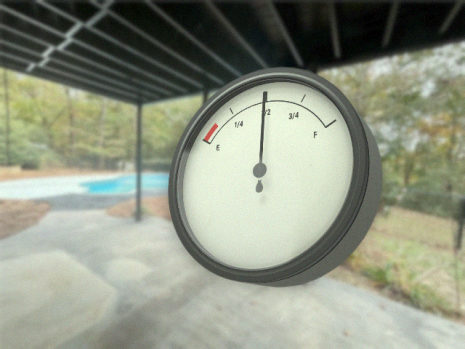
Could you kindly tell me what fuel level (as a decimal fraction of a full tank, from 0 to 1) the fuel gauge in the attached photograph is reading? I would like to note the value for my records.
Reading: 0.5
